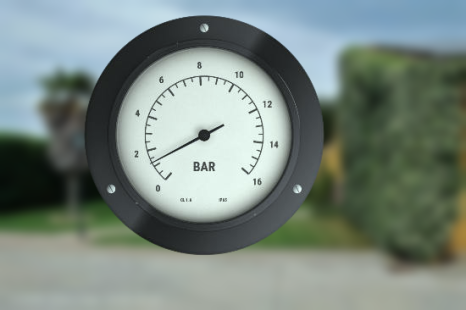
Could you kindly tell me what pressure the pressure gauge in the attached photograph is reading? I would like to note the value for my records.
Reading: 1.25 bar
